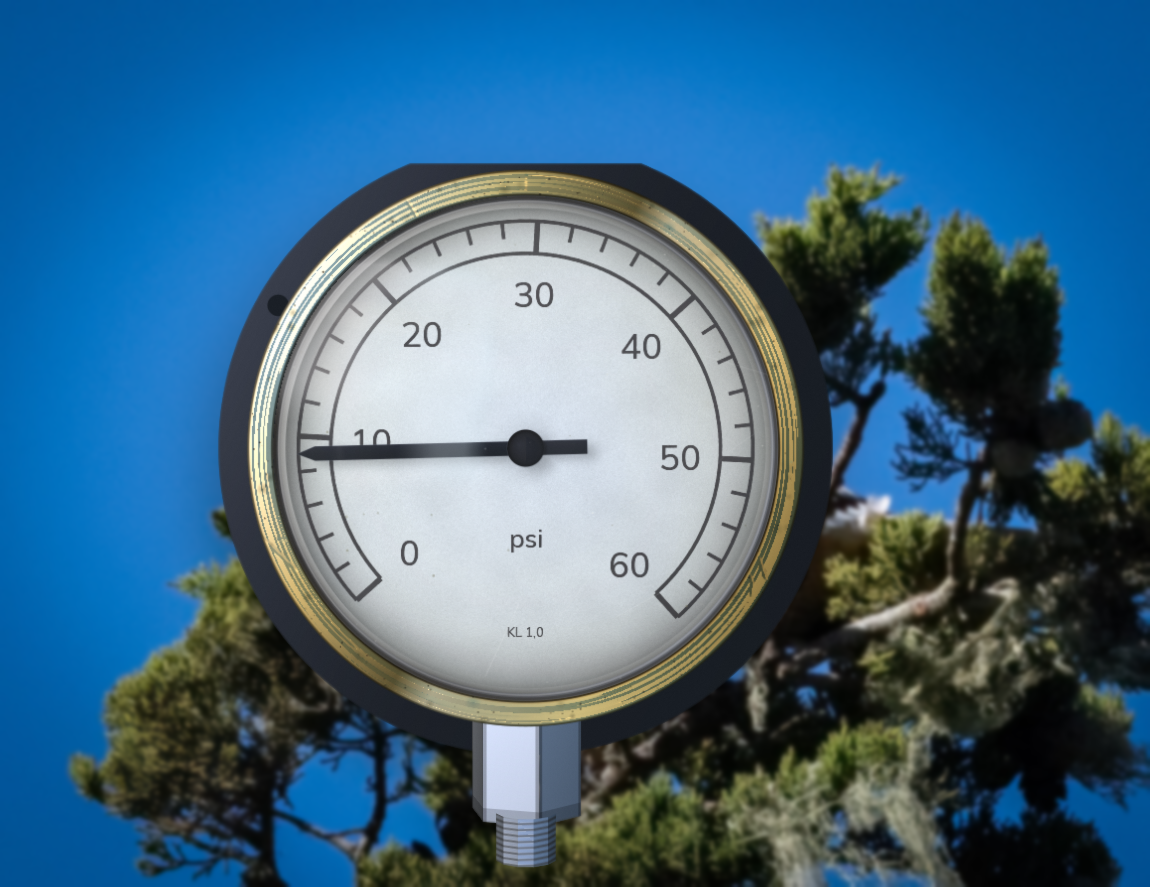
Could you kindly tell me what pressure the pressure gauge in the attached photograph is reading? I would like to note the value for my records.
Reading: 9 psi
